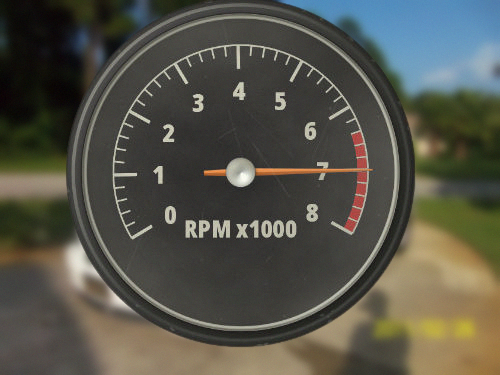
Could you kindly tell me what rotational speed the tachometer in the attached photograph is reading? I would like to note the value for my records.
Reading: 7000 rpm
